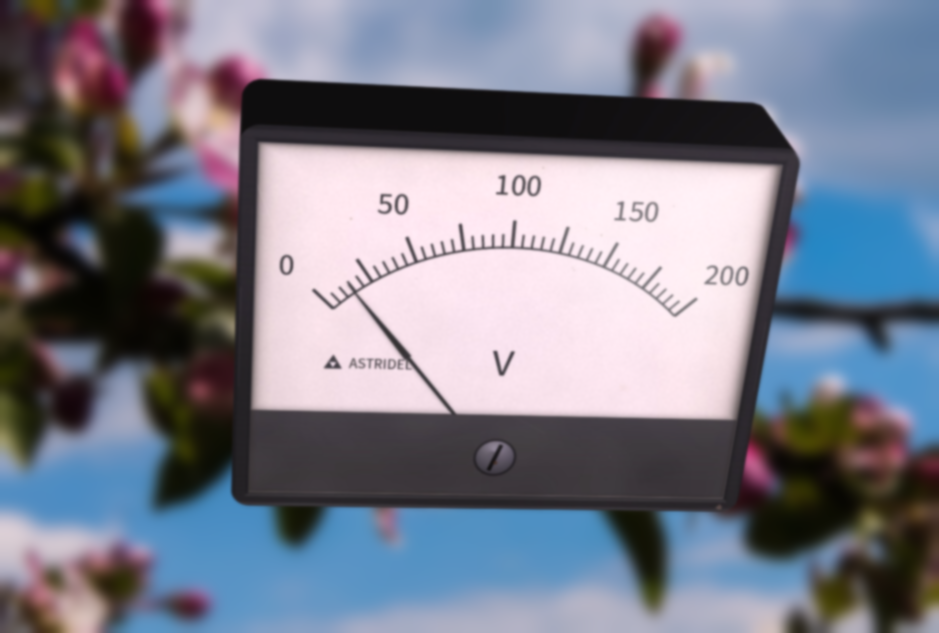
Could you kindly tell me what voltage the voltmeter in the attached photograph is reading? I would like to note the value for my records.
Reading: 15 V
